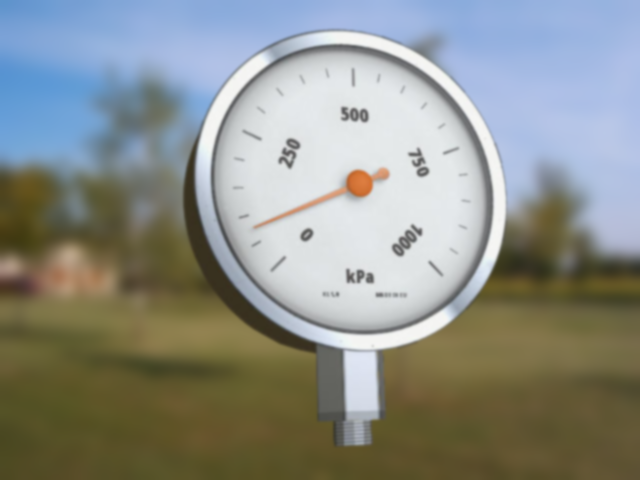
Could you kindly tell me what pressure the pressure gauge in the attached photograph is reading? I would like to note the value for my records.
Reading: 75 kPa
